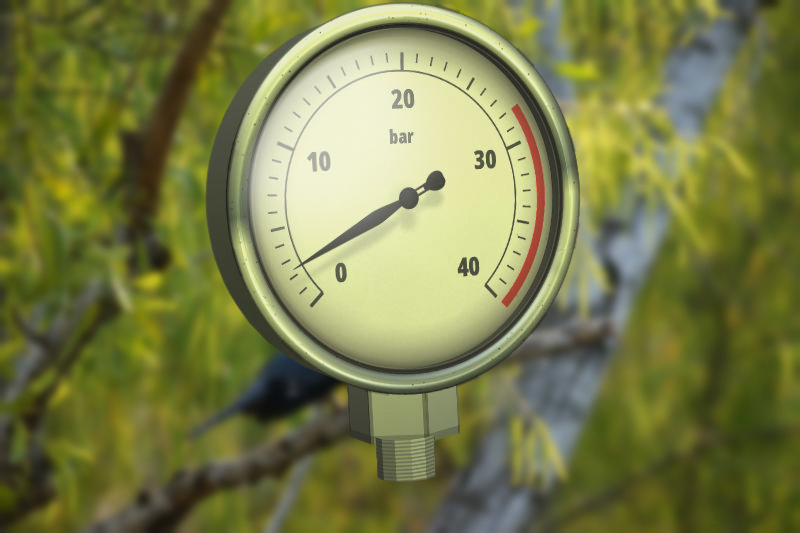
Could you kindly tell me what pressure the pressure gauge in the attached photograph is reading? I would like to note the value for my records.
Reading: 2.5 bar
